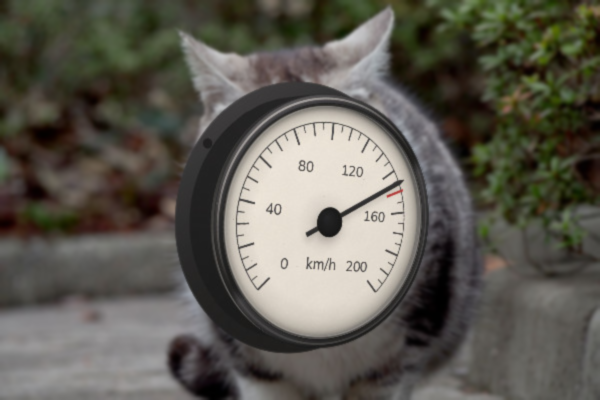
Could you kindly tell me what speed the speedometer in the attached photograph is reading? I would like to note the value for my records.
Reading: 145 km/h
